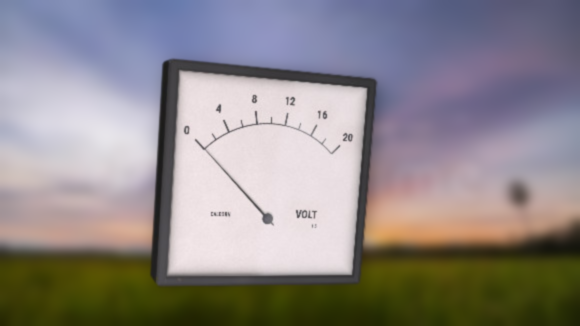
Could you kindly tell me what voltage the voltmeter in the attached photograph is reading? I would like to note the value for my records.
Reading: 0 V
